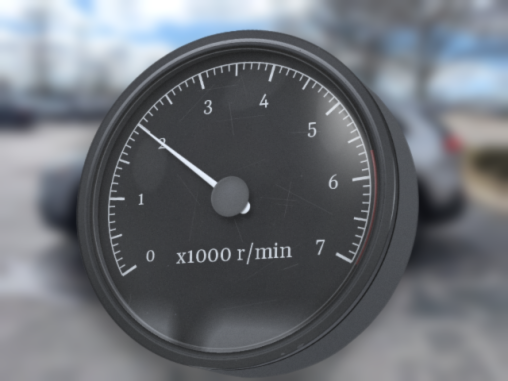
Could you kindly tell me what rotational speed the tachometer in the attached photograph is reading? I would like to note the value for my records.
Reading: 2000 rpm
